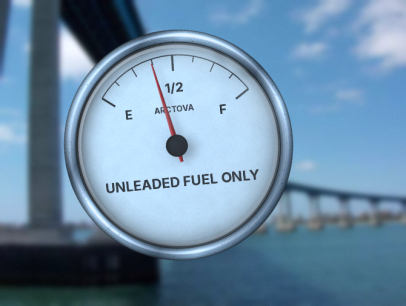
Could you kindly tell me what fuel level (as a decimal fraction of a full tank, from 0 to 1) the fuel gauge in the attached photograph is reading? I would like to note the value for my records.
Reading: 0.375
